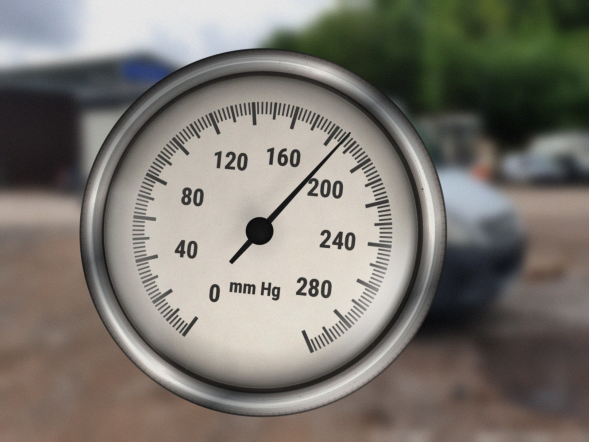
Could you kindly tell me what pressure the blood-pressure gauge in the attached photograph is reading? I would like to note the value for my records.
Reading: 186 mmHg
